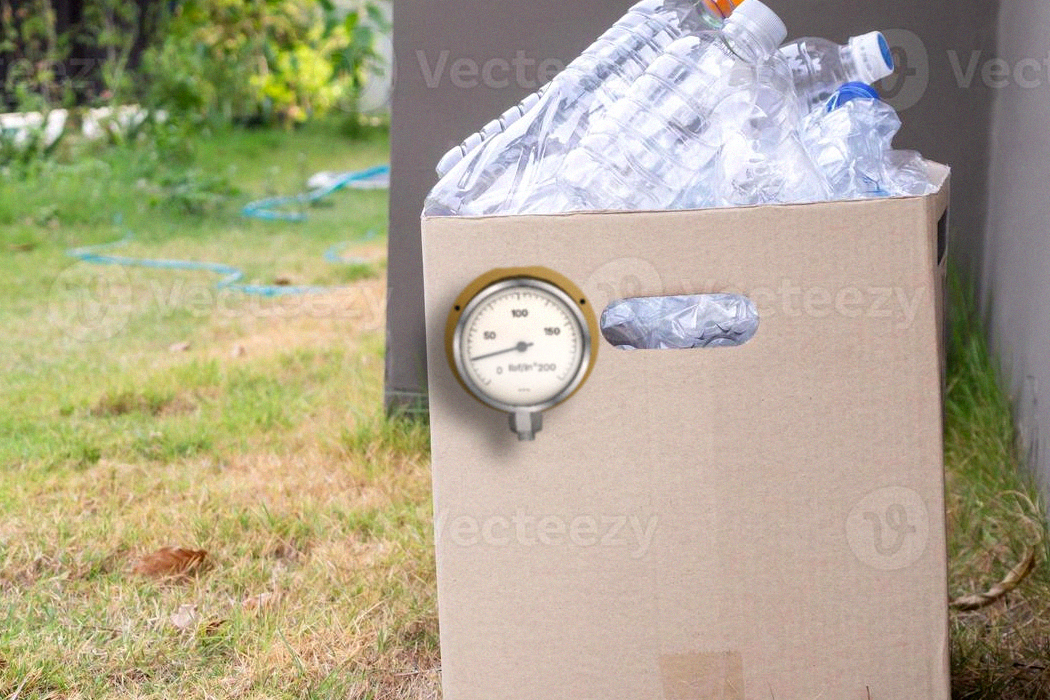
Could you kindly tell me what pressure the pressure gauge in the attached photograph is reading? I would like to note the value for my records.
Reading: 25 psi
